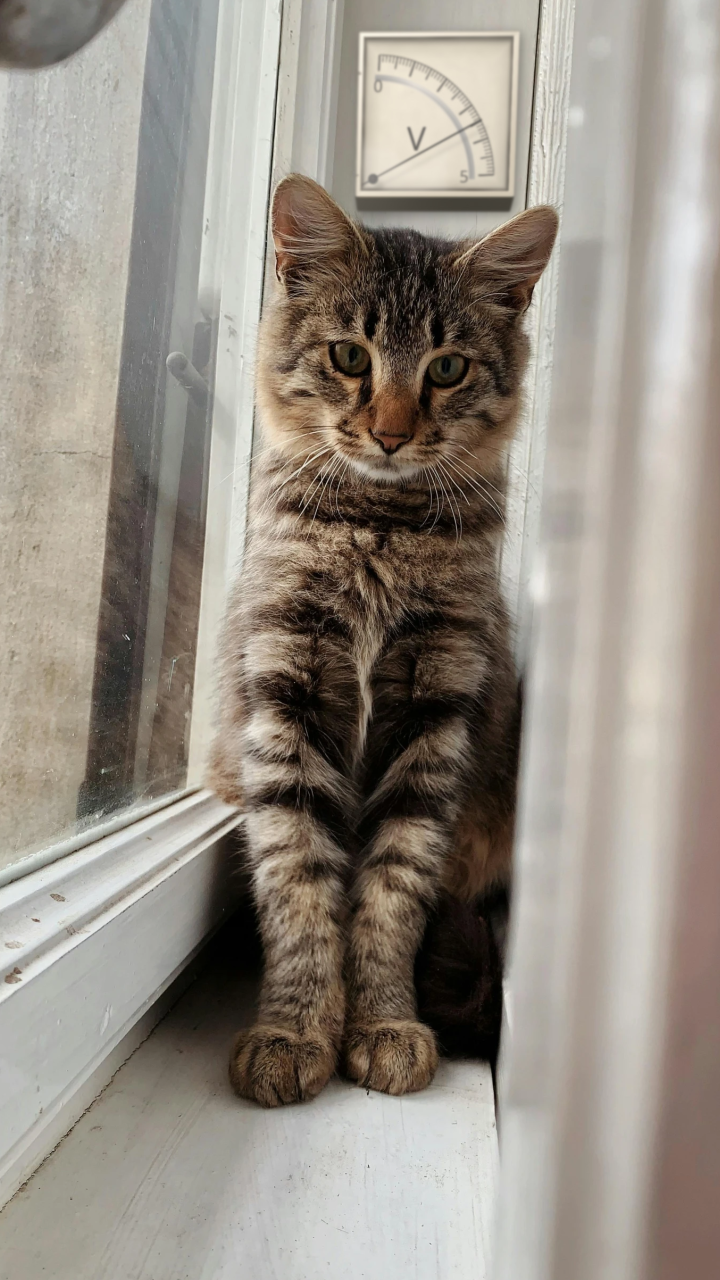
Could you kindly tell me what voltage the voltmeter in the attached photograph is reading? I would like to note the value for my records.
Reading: 3.5 V
